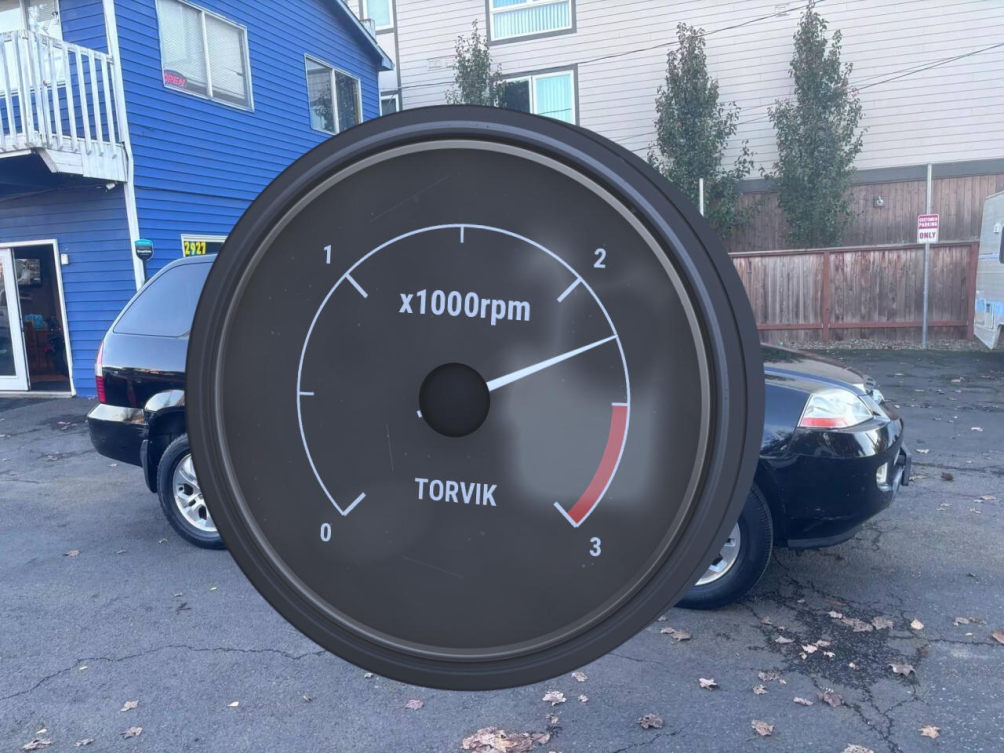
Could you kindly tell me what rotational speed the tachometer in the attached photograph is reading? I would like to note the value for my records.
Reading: 2250 rpm
